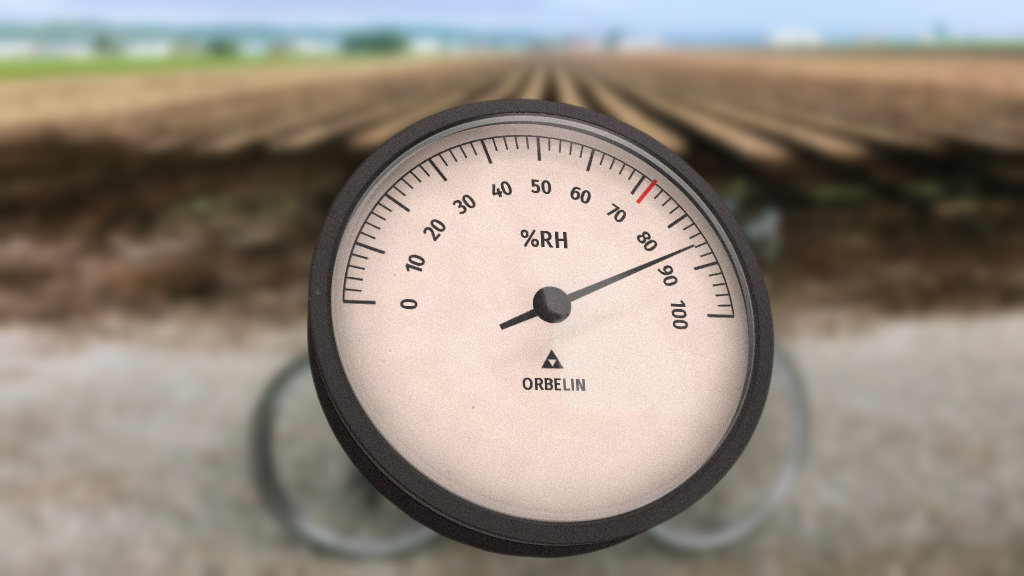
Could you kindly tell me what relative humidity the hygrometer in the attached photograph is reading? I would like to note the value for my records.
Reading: 86 %
